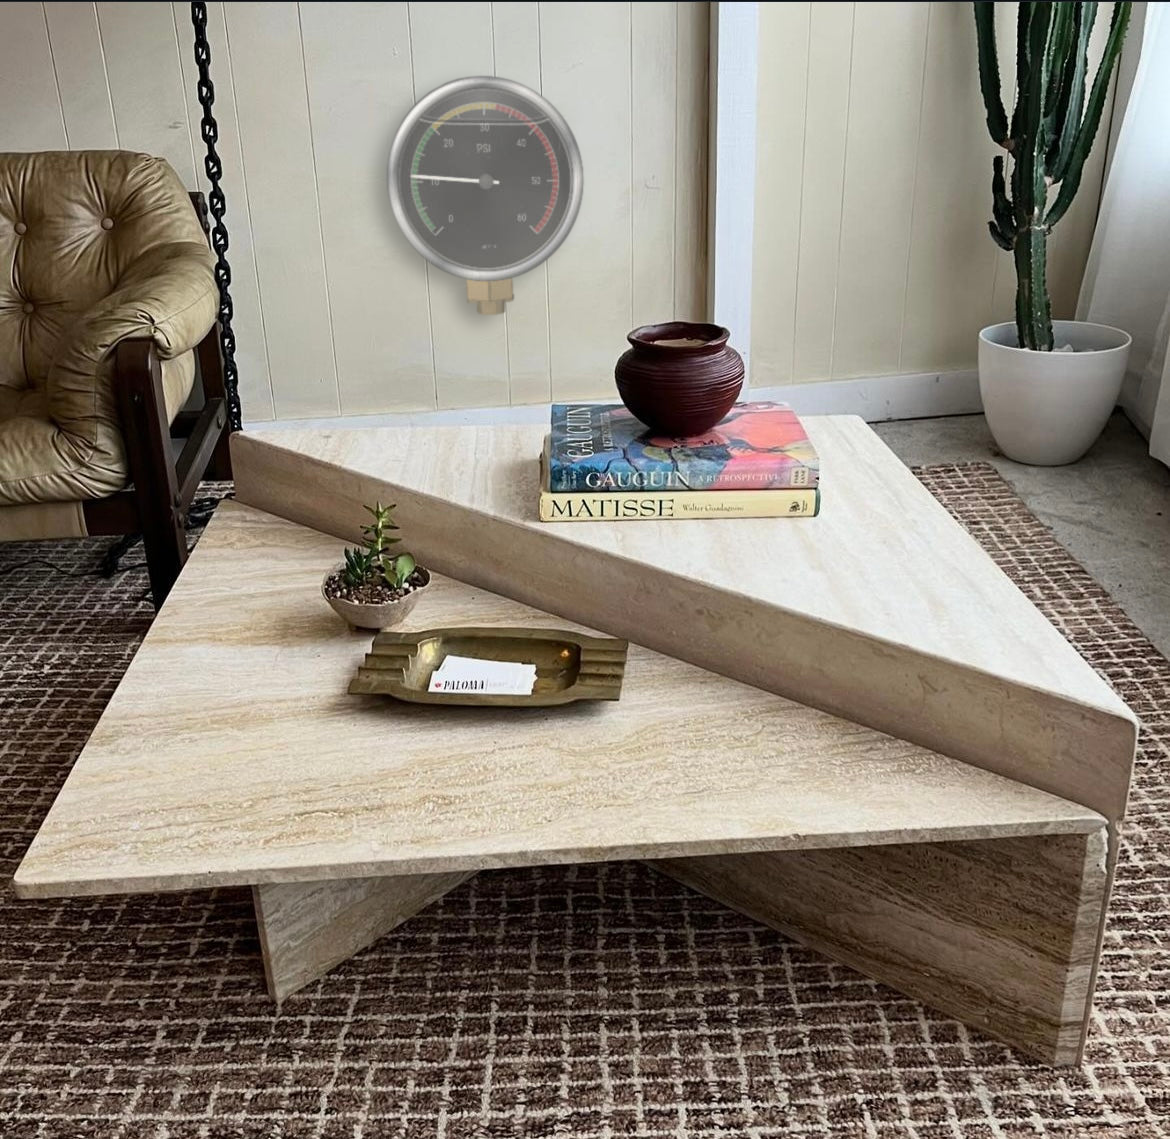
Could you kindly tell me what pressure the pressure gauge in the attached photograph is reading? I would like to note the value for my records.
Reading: 11 psi
